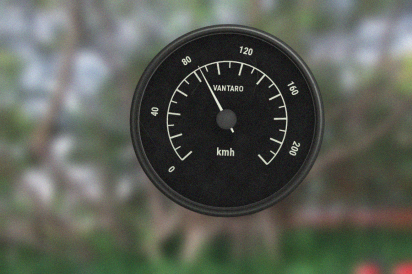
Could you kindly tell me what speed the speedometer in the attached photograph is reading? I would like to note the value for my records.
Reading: 85 km/h
